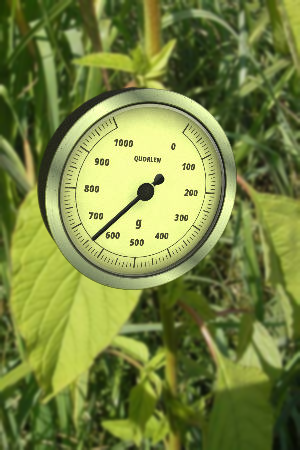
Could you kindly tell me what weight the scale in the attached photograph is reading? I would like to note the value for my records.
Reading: 650 g
